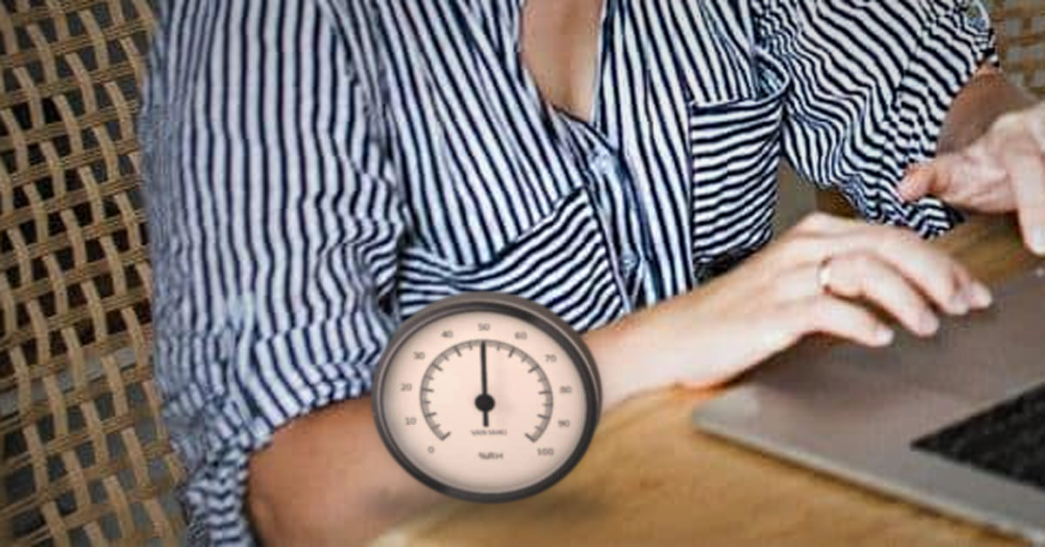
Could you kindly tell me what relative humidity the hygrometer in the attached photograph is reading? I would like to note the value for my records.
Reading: 50 %
